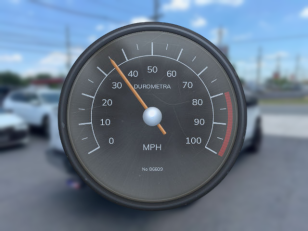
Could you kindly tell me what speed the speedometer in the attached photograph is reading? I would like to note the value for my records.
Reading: 35 mph
